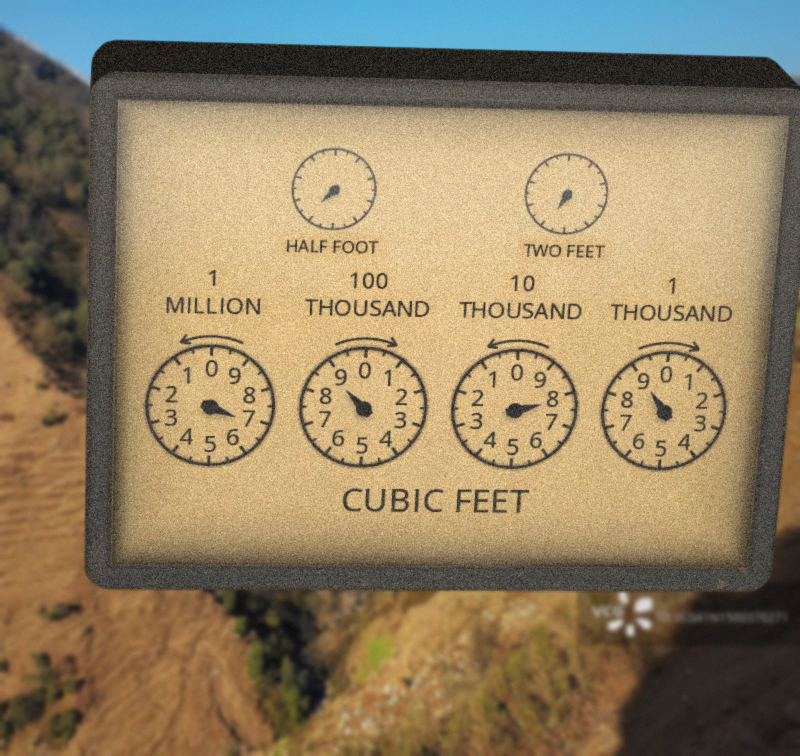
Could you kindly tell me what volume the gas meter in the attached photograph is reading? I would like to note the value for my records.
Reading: 687900 ft³
